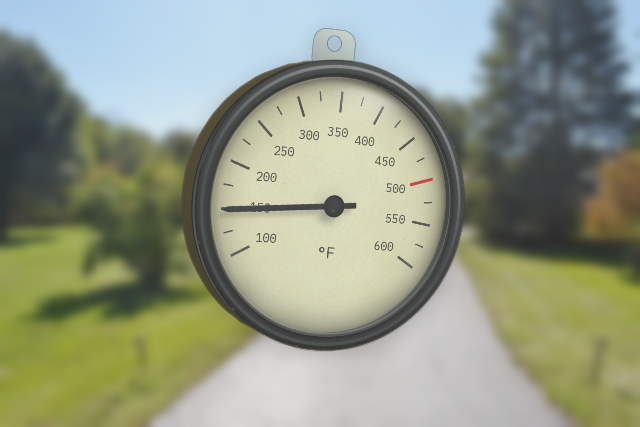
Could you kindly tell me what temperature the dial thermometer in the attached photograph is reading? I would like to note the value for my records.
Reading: 150 °F
